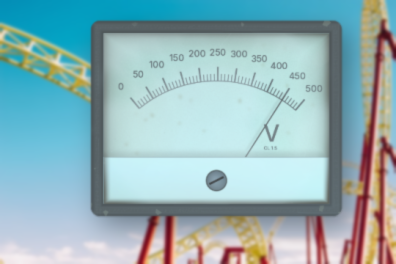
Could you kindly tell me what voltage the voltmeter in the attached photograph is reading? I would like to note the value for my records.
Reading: 450 V
